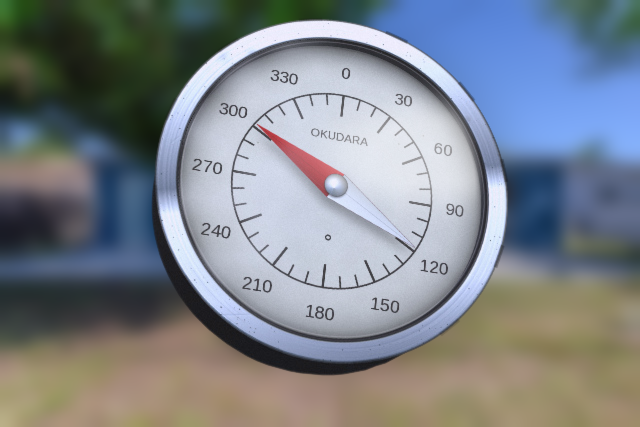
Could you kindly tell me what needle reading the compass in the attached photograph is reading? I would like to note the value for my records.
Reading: 300 °
